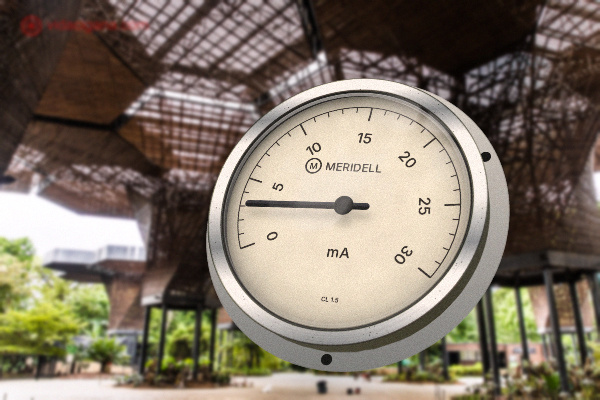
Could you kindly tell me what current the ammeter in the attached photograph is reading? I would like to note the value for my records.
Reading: 3 mA
